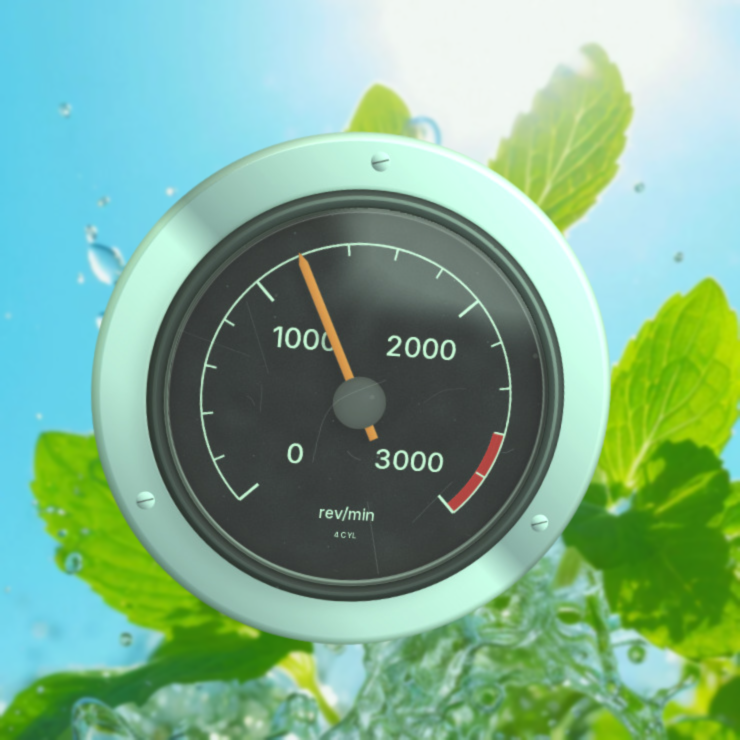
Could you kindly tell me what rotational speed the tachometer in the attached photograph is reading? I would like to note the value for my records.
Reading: 1200 rpm
